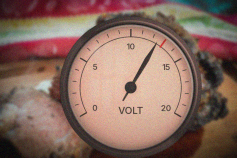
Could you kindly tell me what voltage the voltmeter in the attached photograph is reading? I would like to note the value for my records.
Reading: 12.5 V
